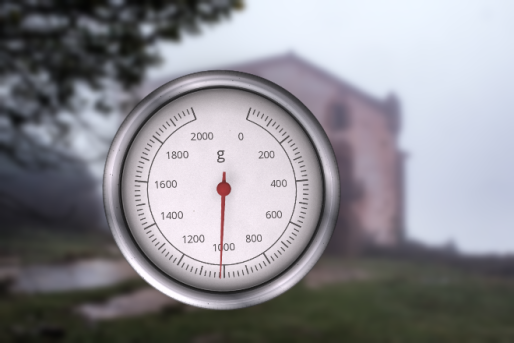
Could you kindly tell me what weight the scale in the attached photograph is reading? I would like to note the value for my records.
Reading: 1020 g
